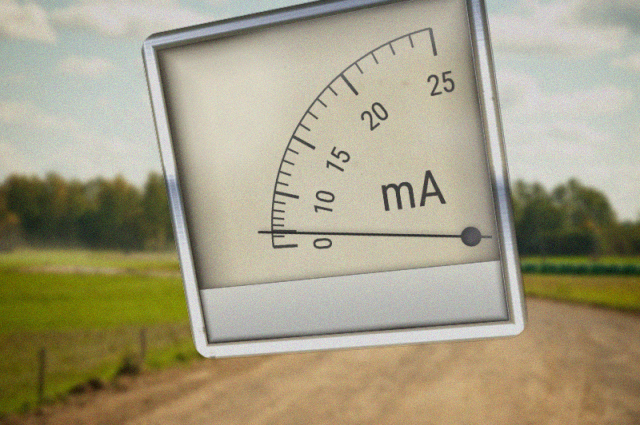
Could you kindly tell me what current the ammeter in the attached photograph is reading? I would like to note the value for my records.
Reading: 5 mA
